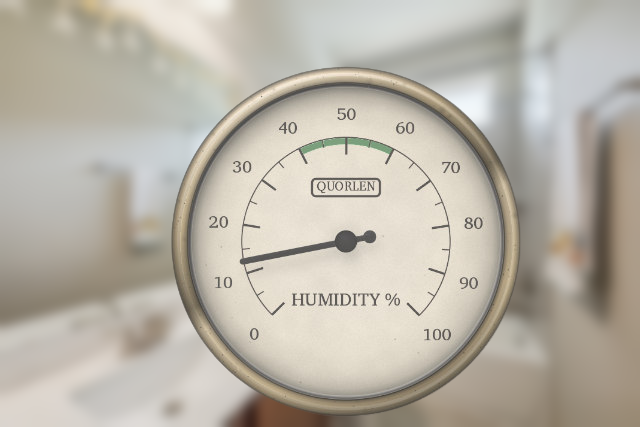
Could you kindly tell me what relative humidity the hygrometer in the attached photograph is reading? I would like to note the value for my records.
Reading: 12.5 %
